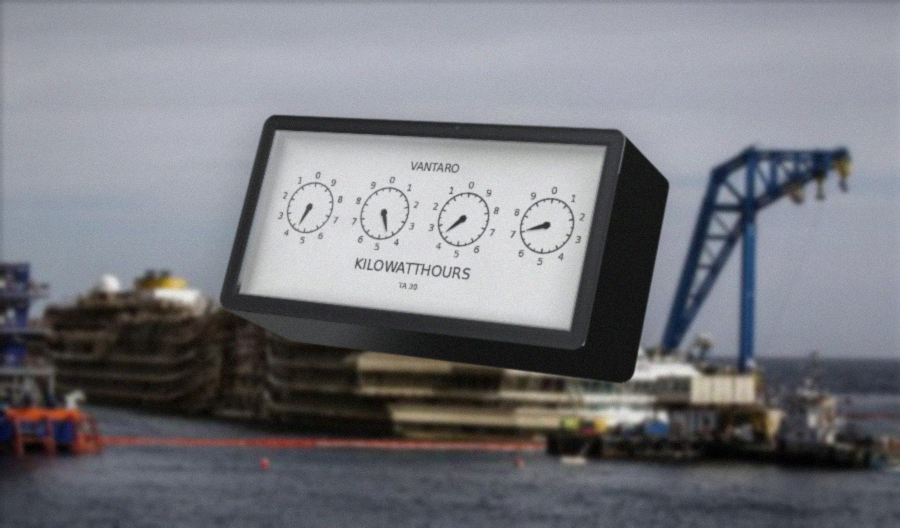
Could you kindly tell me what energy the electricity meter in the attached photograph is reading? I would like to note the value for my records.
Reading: 4437 kWh
